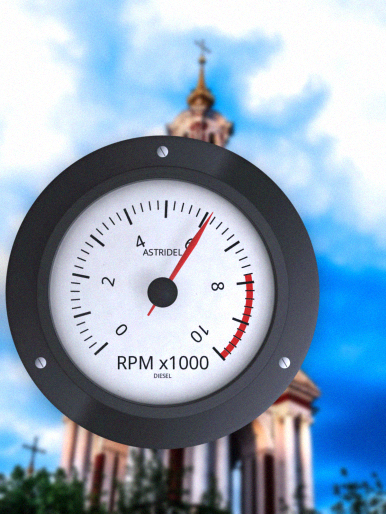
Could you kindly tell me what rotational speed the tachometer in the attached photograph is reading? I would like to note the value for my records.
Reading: 6100 rpm
